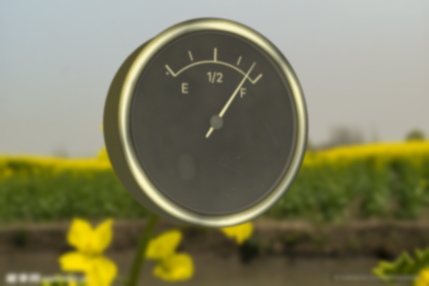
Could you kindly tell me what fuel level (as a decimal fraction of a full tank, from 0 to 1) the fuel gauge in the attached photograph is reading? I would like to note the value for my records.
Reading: 0.875
